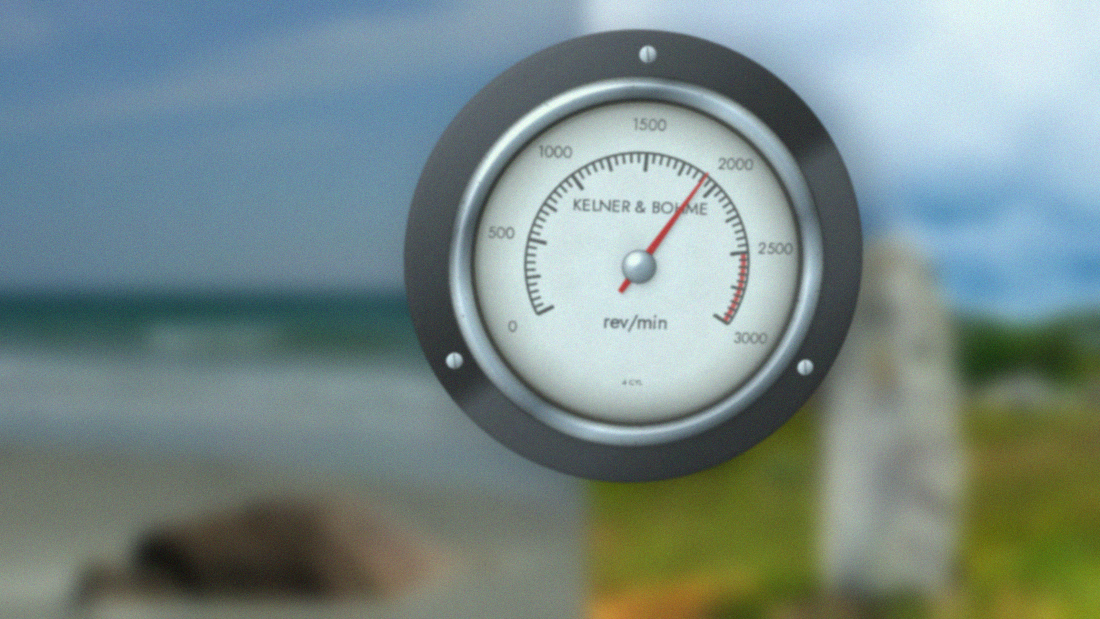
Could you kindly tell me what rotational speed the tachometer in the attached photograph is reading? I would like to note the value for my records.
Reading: 1900 rpm
